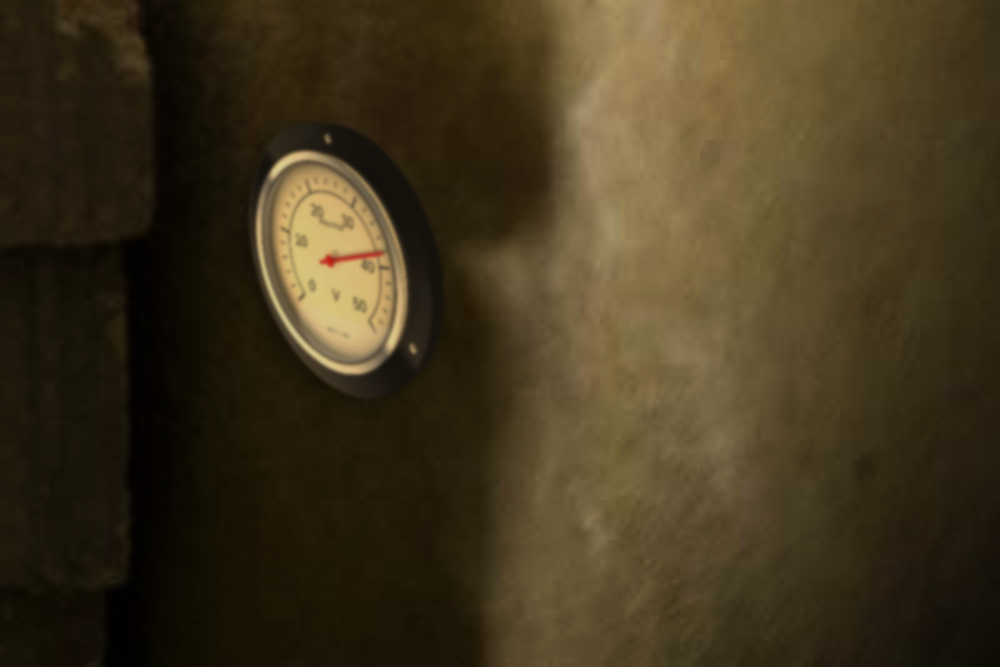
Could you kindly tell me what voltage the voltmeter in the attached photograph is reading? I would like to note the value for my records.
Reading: 38 V
